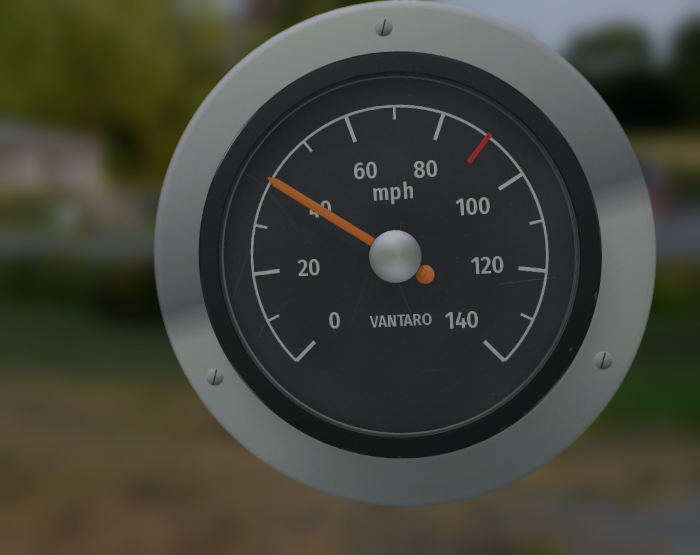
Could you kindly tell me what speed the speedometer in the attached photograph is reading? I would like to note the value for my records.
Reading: 40 mph
